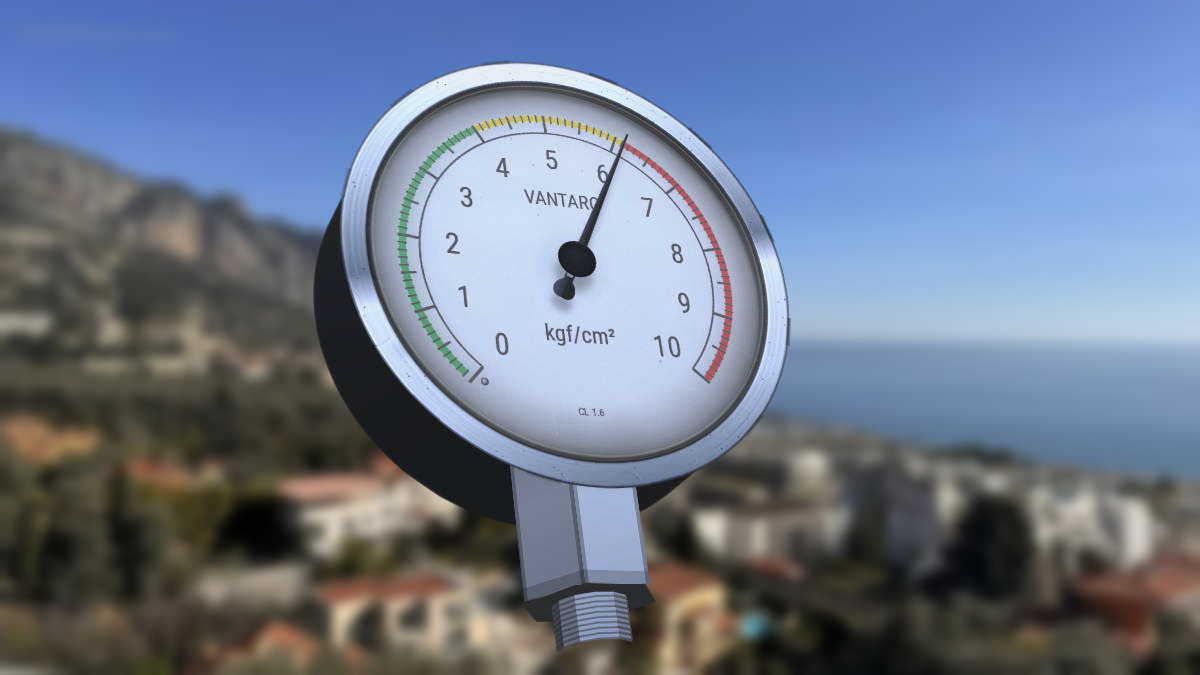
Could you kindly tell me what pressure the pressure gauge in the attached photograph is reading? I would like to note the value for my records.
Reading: 6.1 kg/cm²
